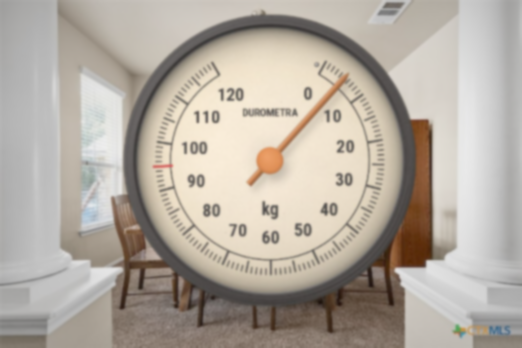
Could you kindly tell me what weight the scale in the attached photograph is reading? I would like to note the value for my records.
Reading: 5 kg
